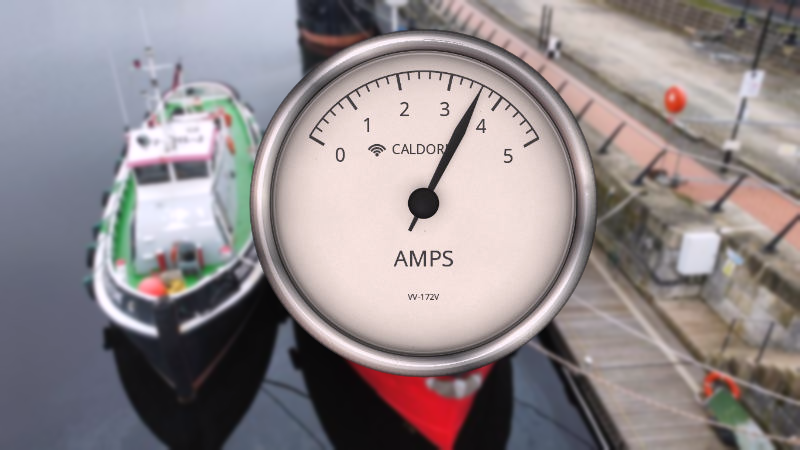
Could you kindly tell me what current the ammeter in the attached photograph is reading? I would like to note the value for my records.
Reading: 3.6 A
